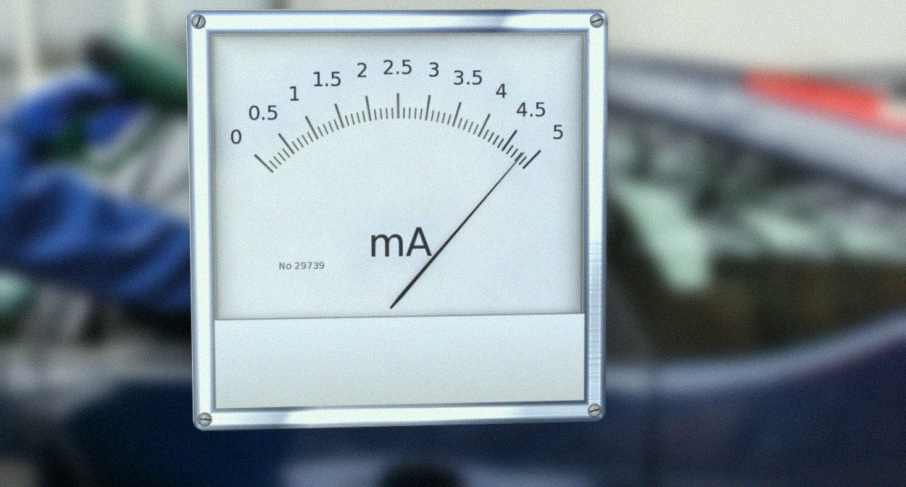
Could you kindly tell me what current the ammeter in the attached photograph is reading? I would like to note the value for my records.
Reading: 4.8 mA
